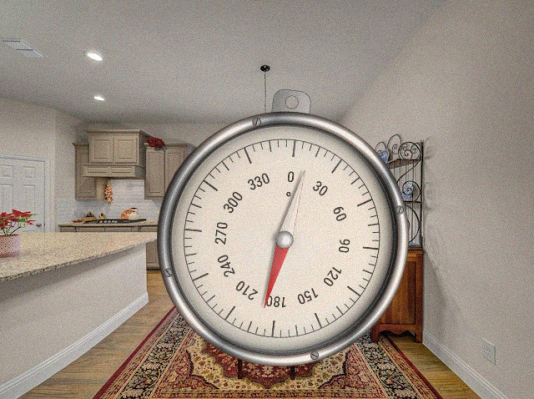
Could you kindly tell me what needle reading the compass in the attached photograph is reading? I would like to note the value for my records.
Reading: 190 °
